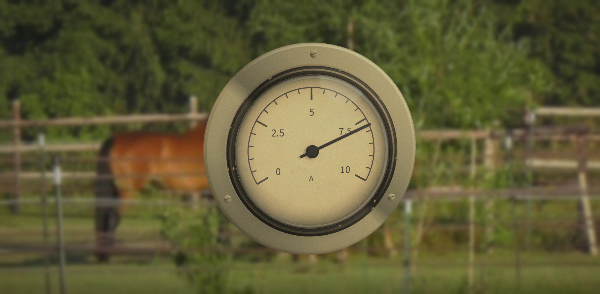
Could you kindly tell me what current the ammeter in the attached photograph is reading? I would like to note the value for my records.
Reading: 7.75 A
